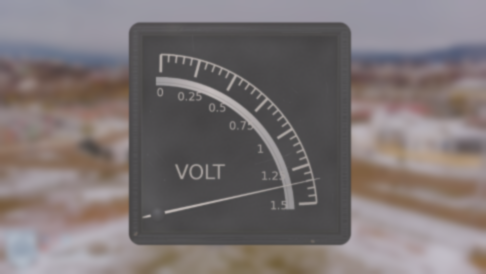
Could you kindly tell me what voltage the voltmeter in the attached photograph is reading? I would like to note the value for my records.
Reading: 1.35 V
